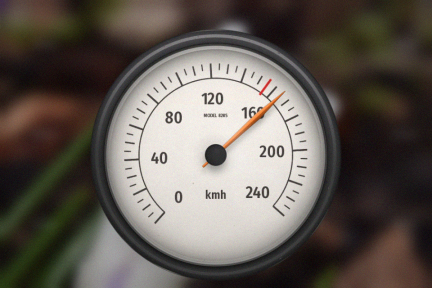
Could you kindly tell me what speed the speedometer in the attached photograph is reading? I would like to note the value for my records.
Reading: 165 km/h
